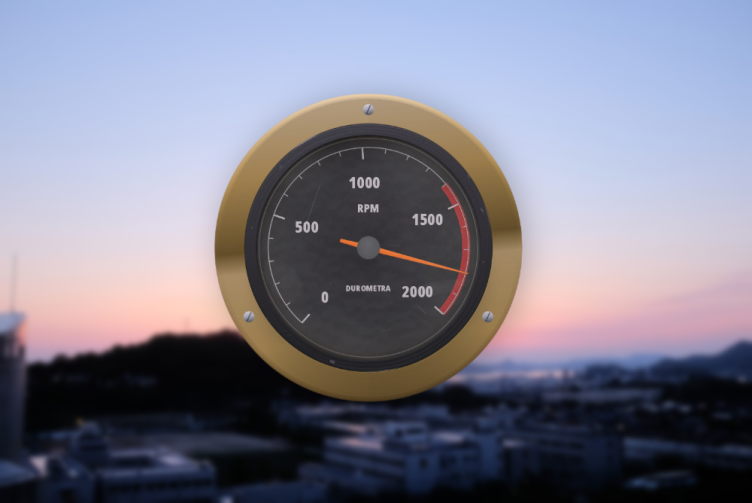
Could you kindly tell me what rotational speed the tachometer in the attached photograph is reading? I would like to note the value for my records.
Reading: 1800 rpm
